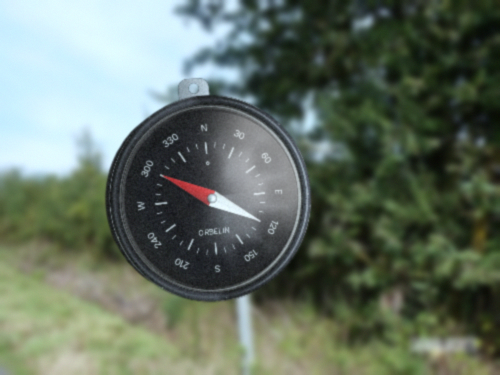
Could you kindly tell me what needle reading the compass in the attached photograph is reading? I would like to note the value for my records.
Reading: 300 °
